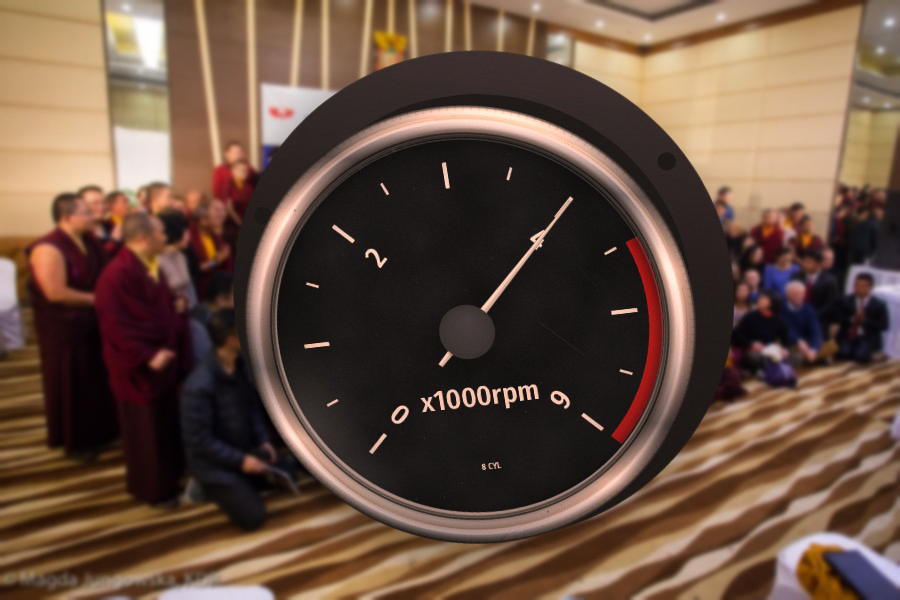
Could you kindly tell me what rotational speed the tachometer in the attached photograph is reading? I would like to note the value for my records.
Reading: 4000 rpm
